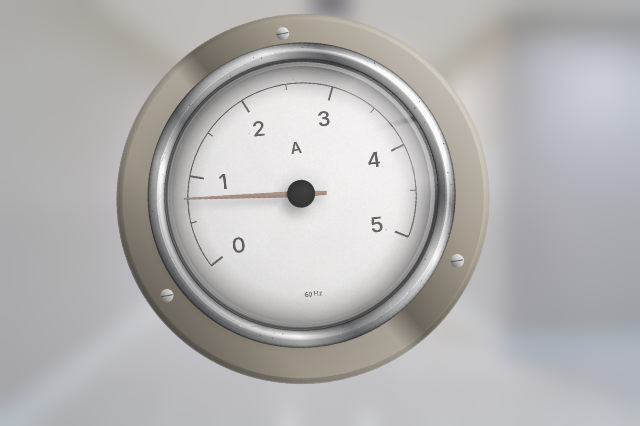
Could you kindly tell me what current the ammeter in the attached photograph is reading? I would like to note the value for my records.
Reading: 0.75 A
